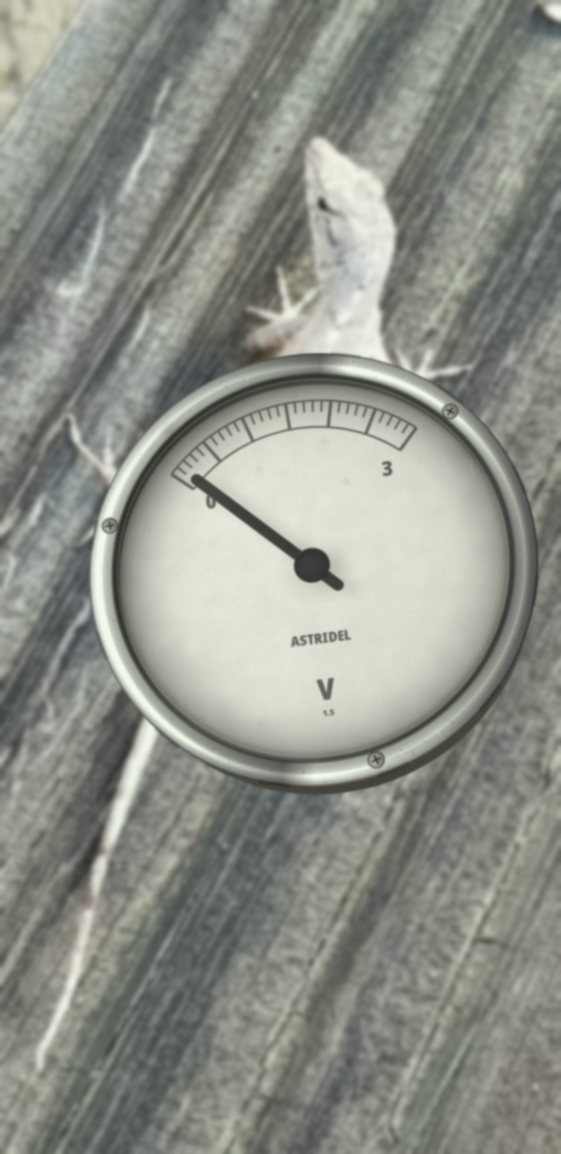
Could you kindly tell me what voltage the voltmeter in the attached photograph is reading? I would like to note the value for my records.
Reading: 0.1 V
